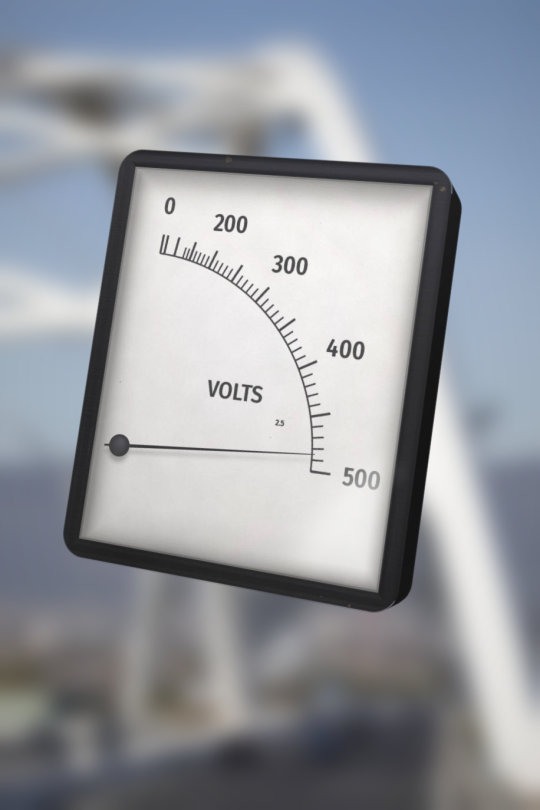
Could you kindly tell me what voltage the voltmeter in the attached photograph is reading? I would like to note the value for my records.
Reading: 485 V
